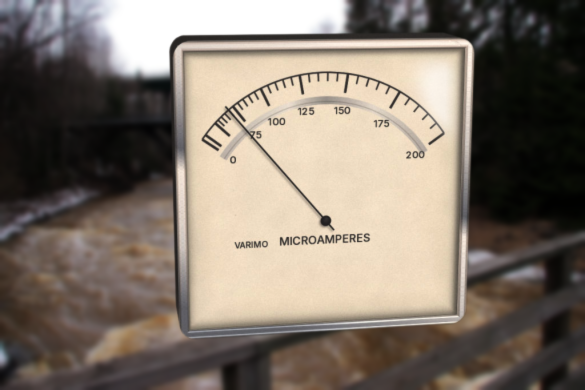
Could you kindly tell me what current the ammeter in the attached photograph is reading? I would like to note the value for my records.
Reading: 70 µA
